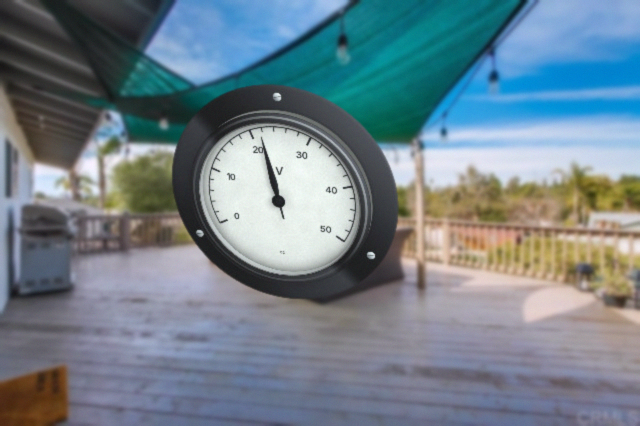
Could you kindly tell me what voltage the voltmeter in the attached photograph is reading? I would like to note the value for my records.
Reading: 22 V
